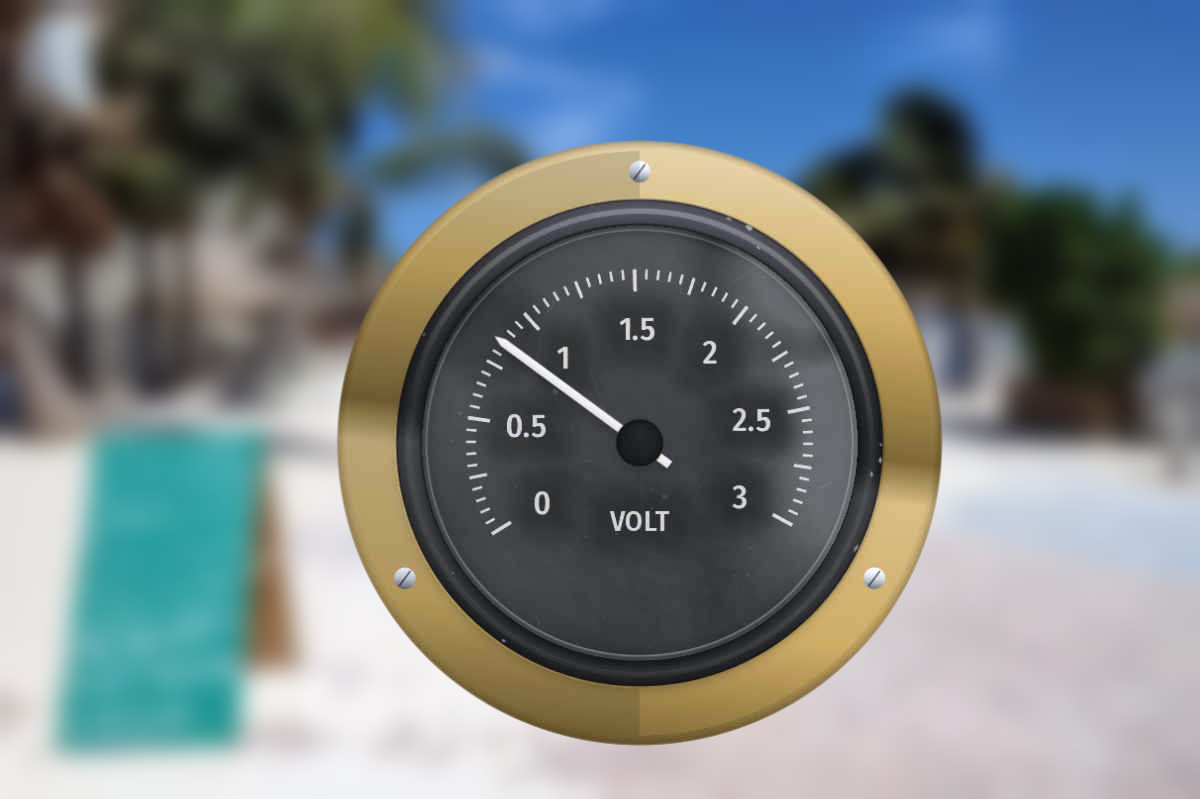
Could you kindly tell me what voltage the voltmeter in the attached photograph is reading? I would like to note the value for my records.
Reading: 0.85 V
